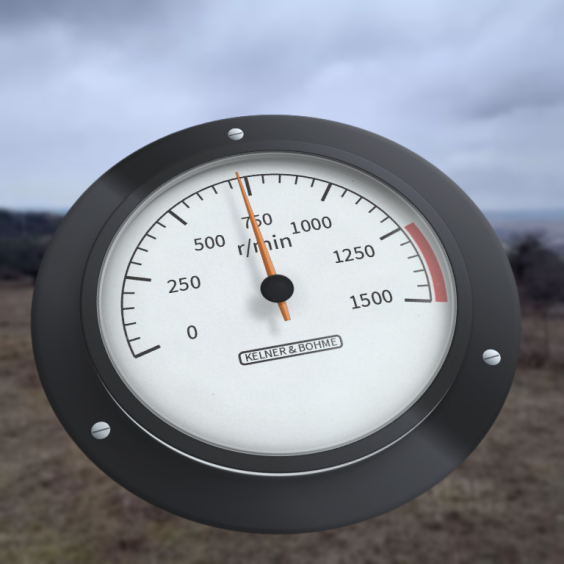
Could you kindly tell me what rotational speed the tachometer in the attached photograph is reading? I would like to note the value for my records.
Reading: 725 rpm
